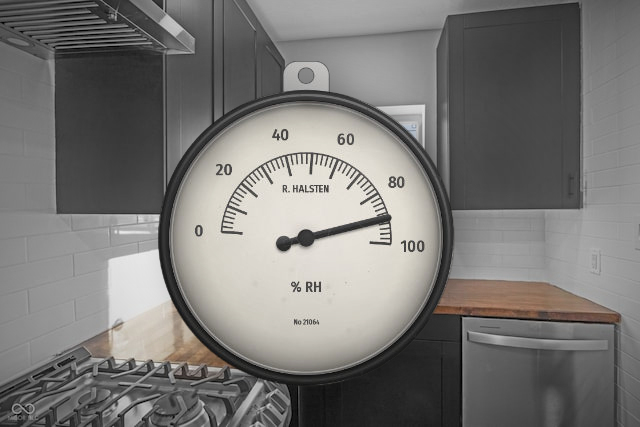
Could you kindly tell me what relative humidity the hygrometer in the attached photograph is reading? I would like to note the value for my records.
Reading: 90 %
